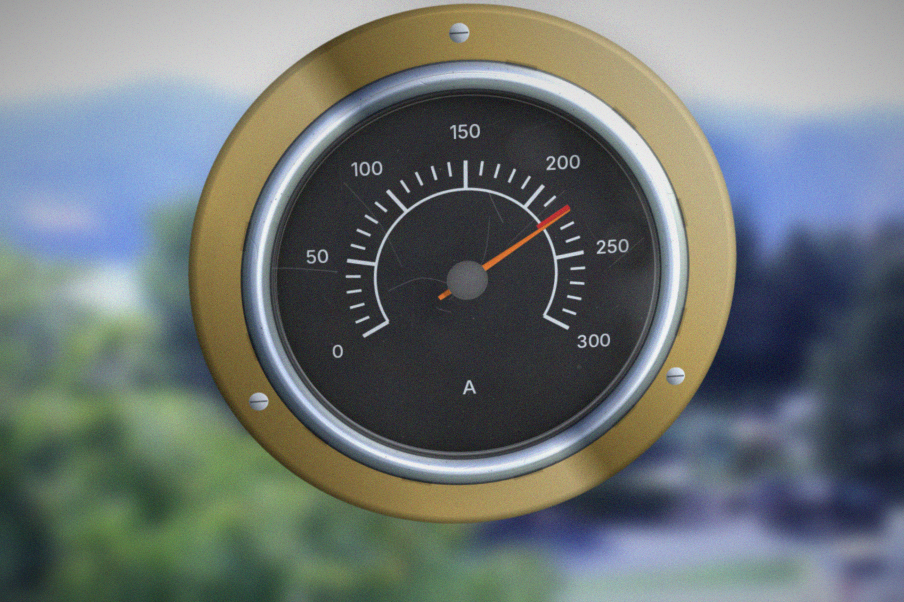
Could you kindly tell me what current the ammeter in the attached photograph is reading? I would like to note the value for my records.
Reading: 220 A
